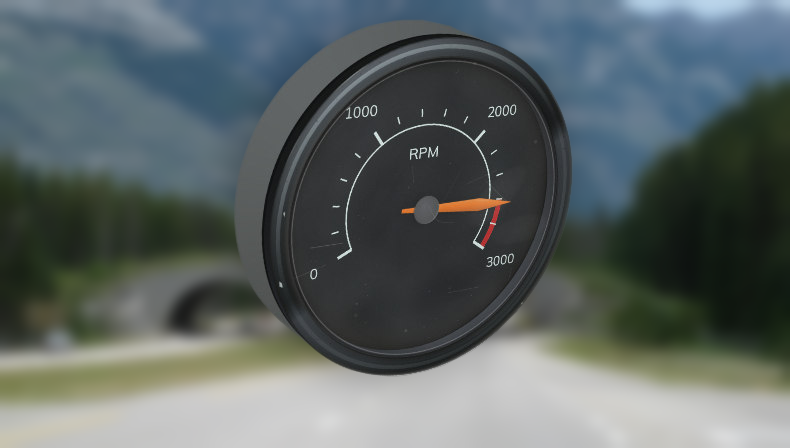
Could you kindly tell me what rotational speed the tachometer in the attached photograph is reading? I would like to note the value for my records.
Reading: 2600 rpm
